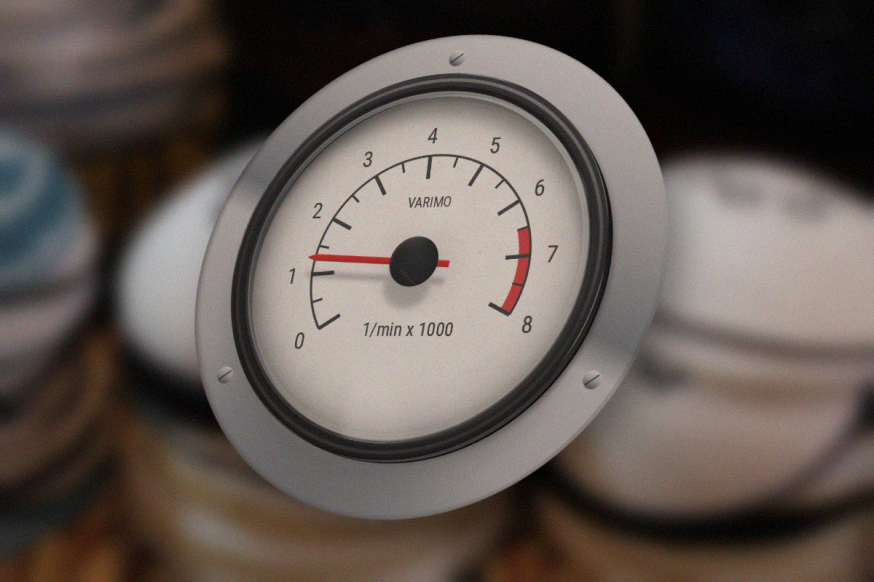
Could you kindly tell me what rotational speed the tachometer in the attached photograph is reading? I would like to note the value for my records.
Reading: 1250 rpm
